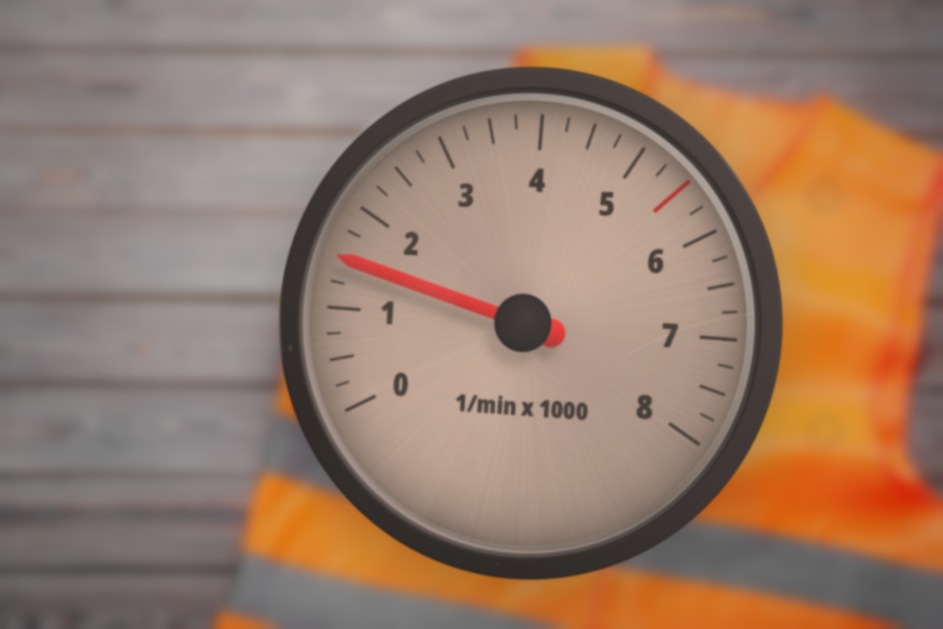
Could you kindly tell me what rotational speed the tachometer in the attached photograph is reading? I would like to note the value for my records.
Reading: 1500 rpm
